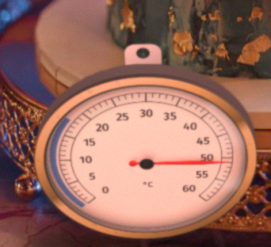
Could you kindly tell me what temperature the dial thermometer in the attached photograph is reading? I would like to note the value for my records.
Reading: 50 °C
